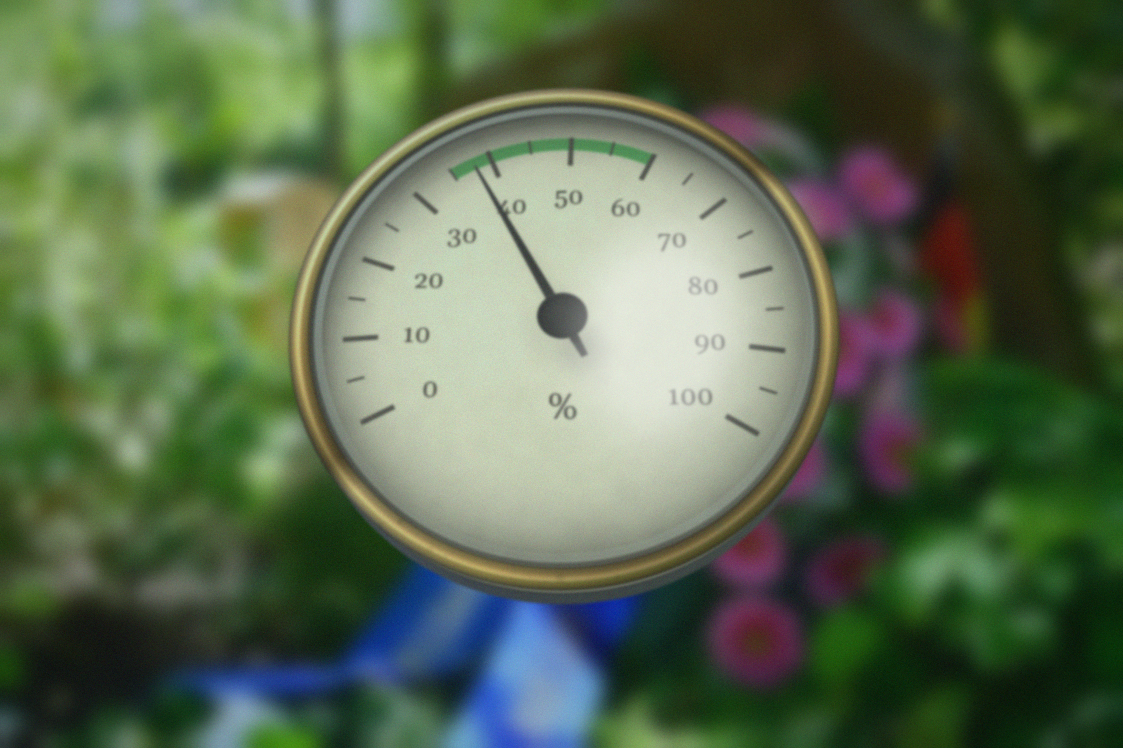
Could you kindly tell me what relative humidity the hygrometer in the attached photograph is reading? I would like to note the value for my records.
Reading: 37.5 %
